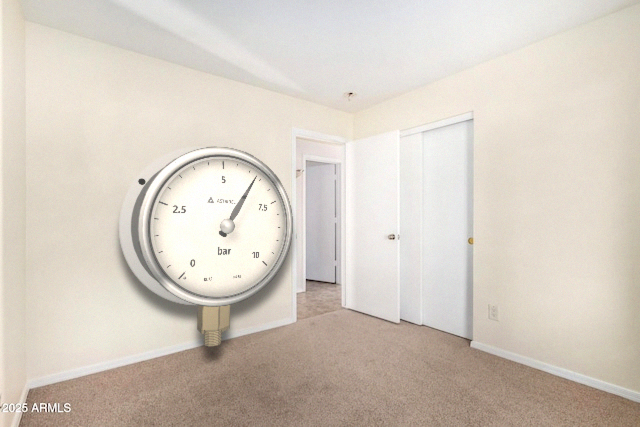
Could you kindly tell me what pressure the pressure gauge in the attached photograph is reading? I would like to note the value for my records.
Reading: 6.25 bar
